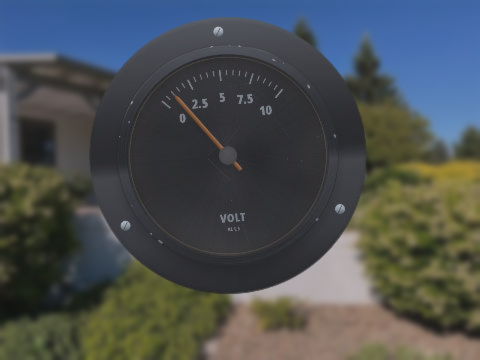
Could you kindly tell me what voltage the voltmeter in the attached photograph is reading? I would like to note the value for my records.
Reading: 1 V
